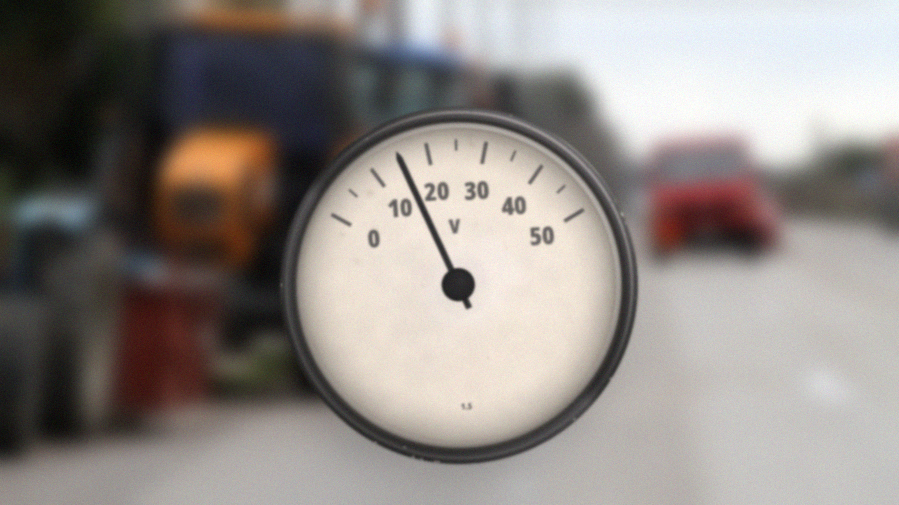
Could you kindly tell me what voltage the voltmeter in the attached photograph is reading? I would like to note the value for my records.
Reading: 15 V
